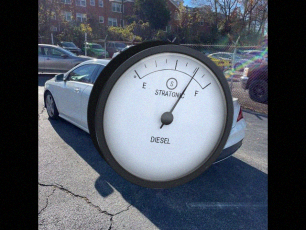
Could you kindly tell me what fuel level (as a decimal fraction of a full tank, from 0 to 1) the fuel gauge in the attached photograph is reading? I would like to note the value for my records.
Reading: 0.75
